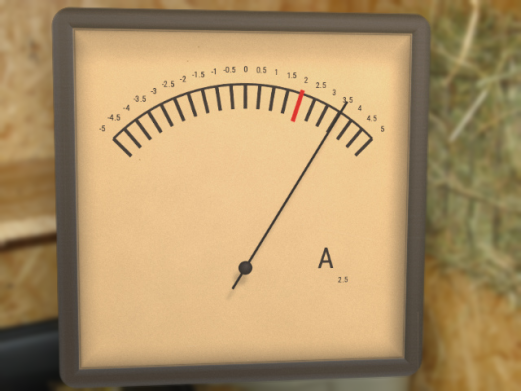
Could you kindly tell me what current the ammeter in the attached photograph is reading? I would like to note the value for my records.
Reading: 3.5 A
